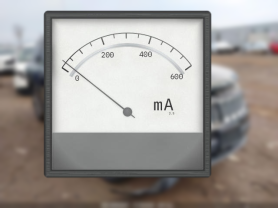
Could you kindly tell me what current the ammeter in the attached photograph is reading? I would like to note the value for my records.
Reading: 25 mA
